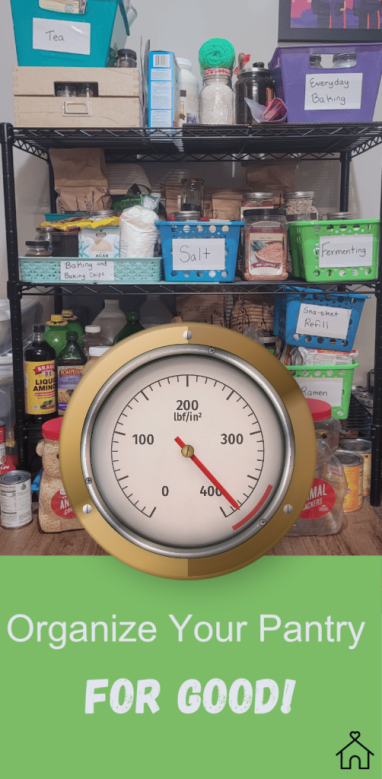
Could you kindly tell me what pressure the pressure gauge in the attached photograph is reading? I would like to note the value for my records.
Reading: 385 psi
